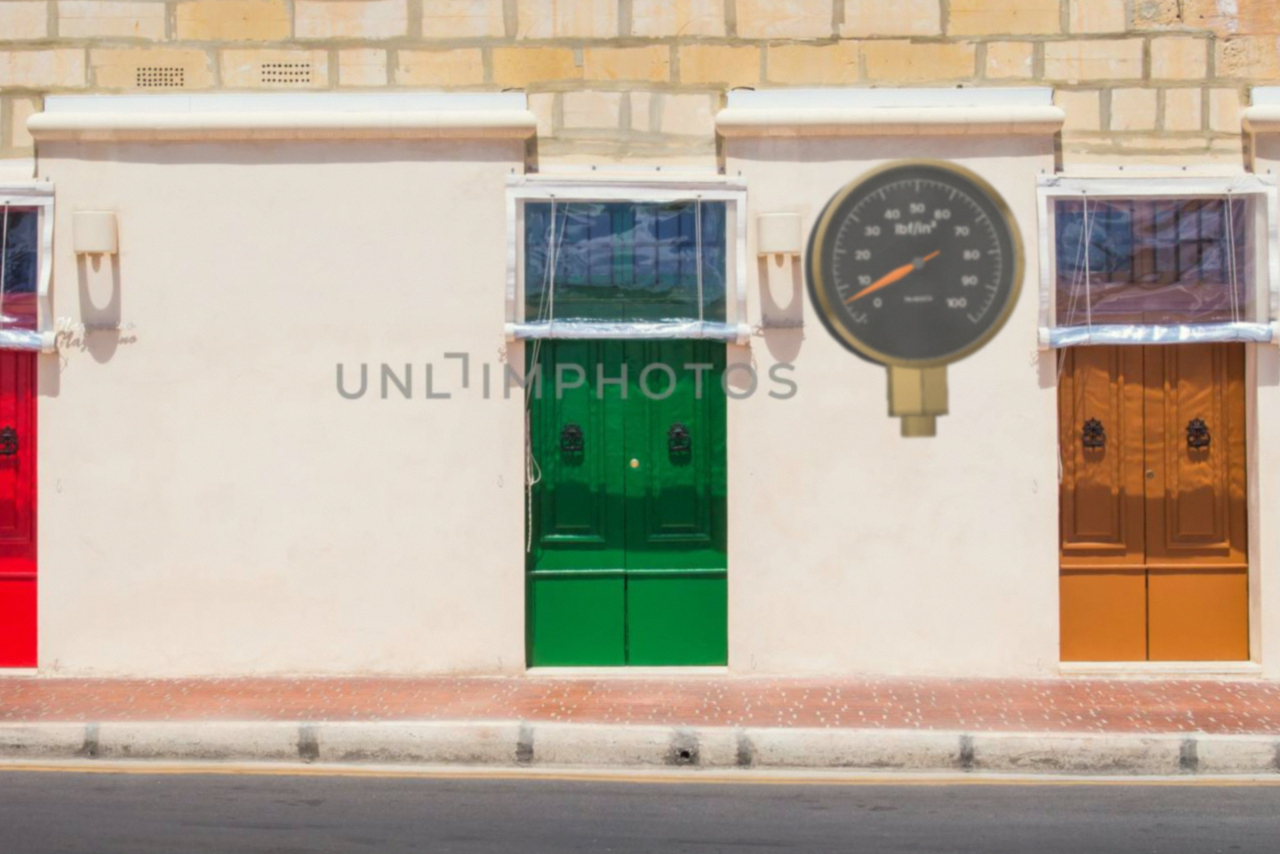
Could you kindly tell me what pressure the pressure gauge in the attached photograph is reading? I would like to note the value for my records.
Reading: 6 psi
